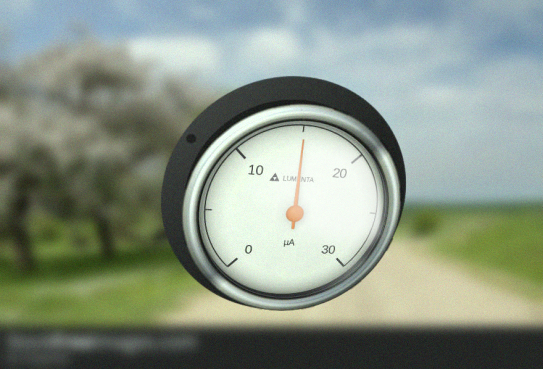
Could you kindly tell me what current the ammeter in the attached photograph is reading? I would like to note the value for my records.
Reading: 15 µA
